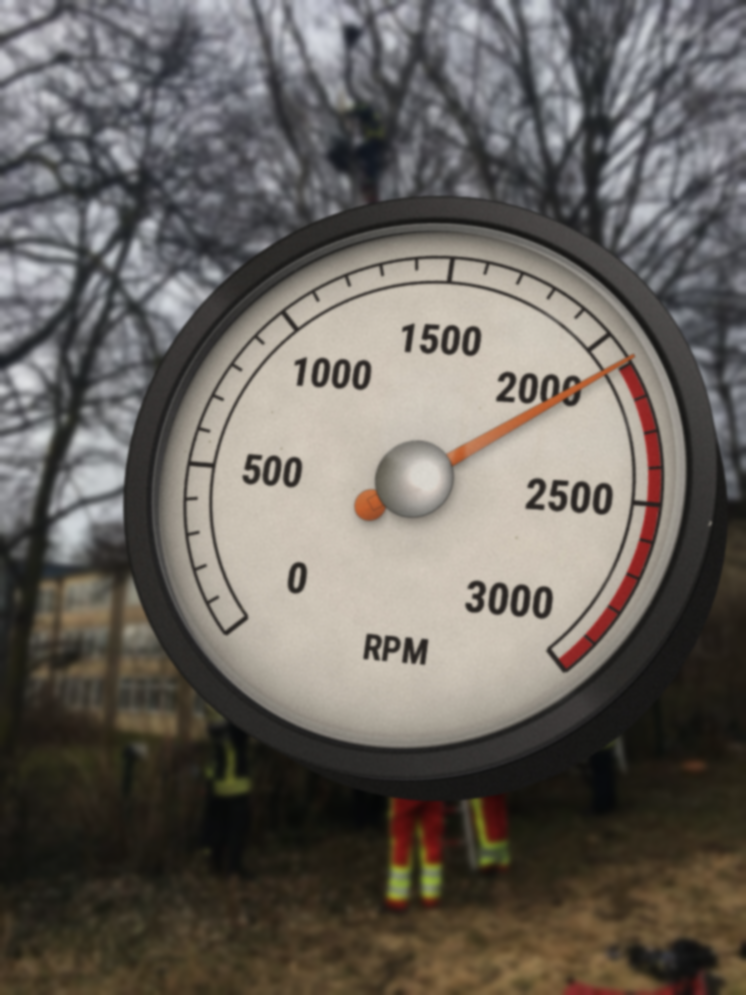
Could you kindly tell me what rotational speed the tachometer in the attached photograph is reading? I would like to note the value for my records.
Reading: 2100 rpm
